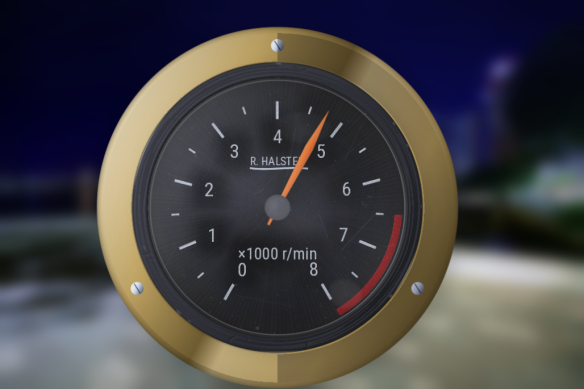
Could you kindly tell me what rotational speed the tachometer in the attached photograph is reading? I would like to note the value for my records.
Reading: 4750 rpm
